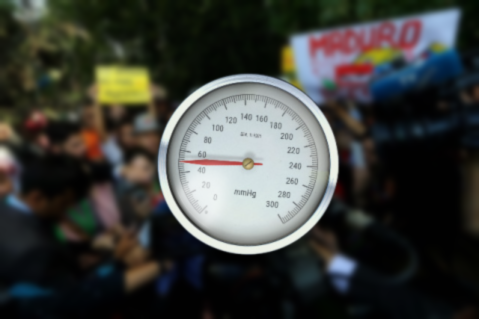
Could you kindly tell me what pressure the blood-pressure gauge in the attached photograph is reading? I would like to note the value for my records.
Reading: 50 mmHg
